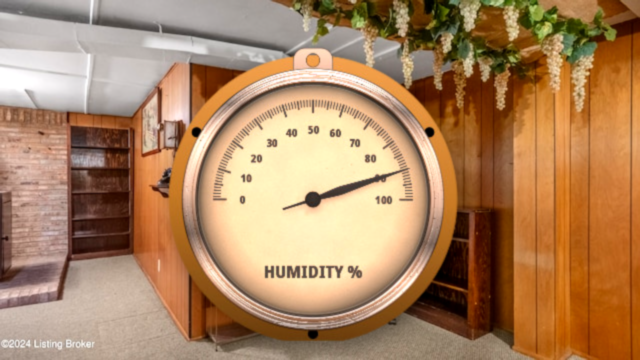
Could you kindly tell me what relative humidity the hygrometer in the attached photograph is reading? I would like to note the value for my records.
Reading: 90 %
